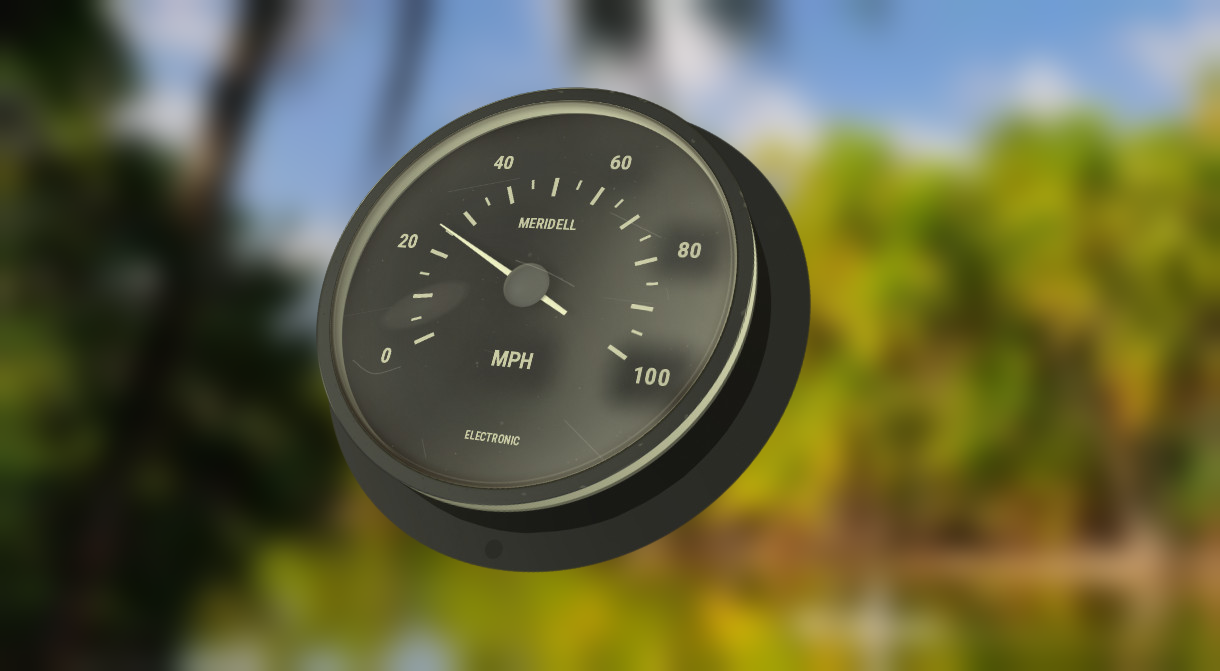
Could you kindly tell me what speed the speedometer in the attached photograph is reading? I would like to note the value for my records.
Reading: 25 mph
